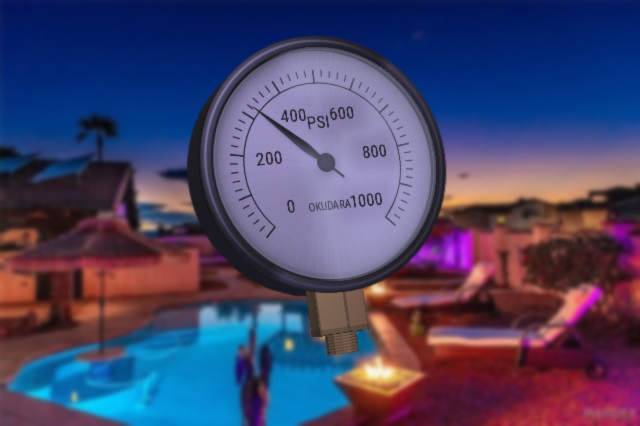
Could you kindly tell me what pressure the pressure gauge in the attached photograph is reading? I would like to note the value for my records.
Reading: 320 psi
